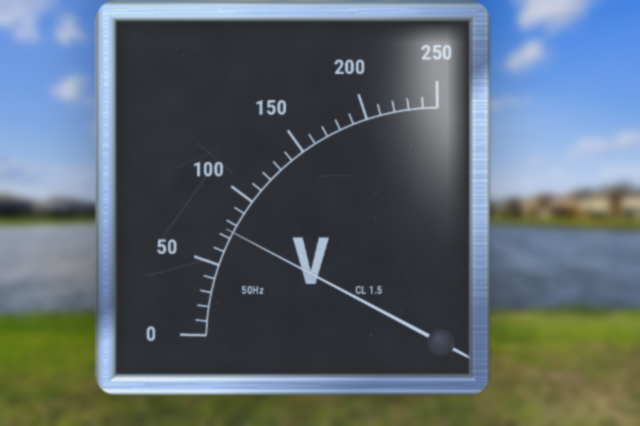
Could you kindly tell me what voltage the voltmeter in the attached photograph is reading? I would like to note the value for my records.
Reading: 75 V
